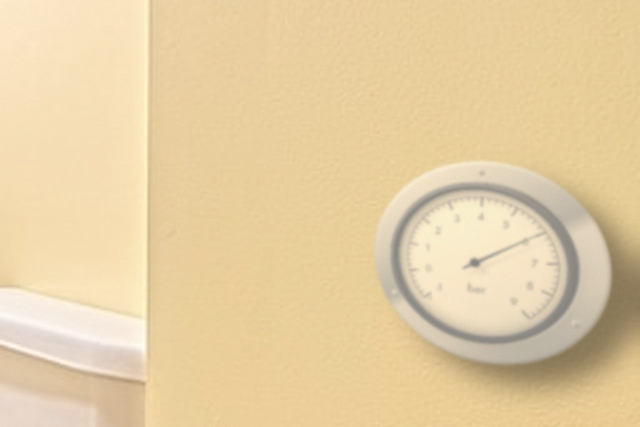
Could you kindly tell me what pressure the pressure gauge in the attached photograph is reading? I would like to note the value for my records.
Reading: 6 bar
